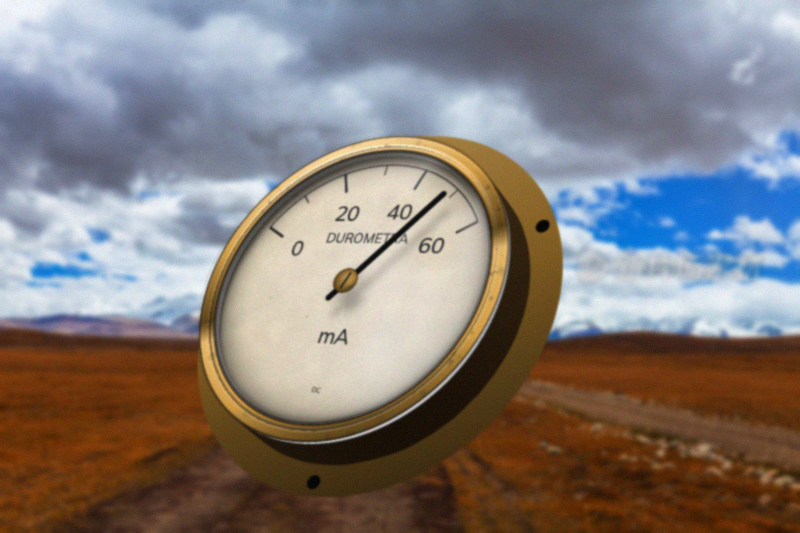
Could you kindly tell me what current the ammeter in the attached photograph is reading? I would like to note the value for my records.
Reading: 50 mA
